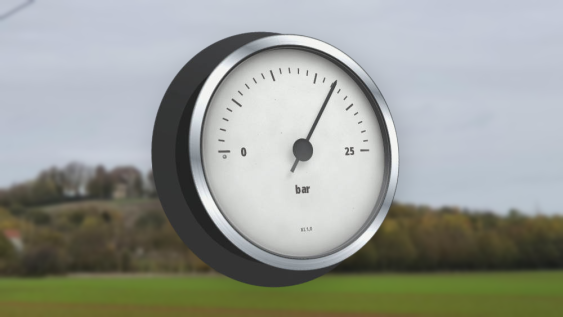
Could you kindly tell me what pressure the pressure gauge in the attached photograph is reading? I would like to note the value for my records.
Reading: 17 bar
